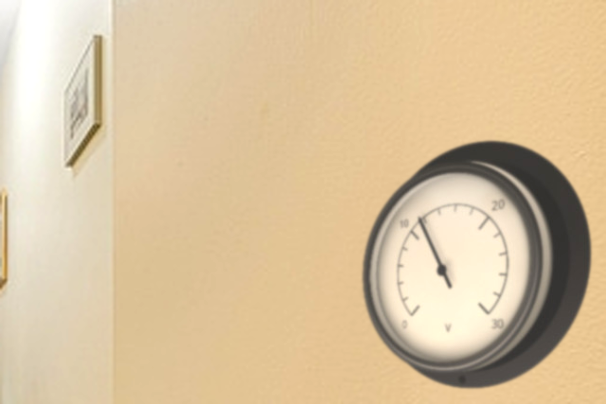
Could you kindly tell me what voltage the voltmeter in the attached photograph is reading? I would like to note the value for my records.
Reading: 12 V
